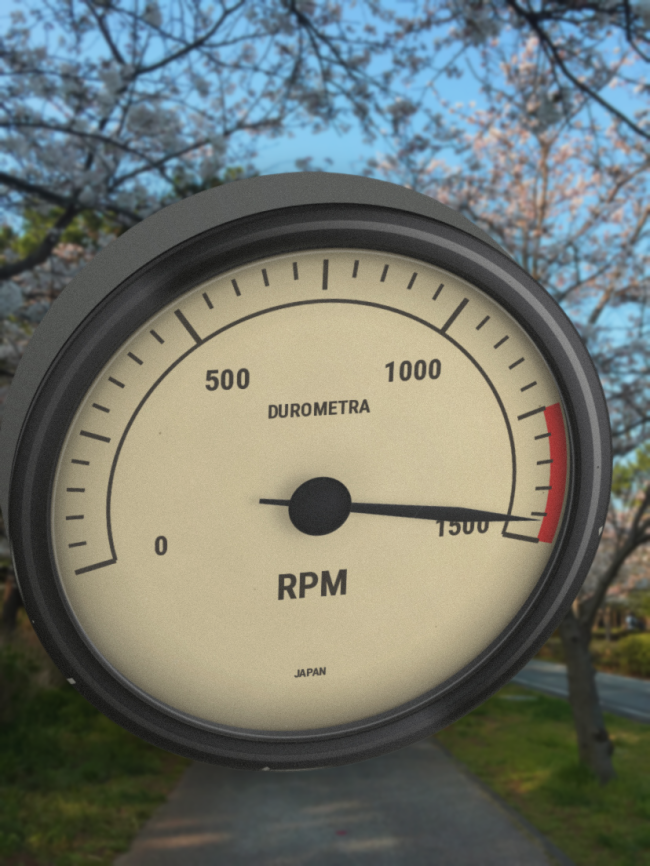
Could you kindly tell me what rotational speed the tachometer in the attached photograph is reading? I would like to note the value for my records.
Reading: 1450 rpm
